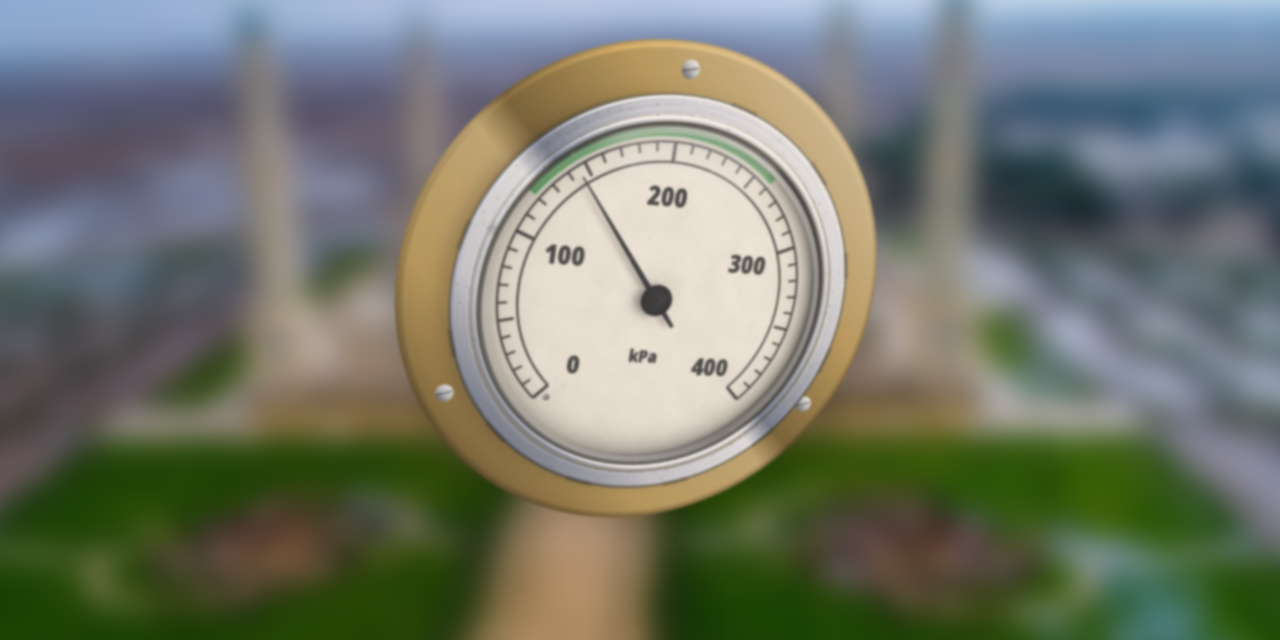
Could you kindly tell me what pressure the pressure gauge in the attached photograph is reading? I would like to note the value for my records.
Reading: 145 kPa
